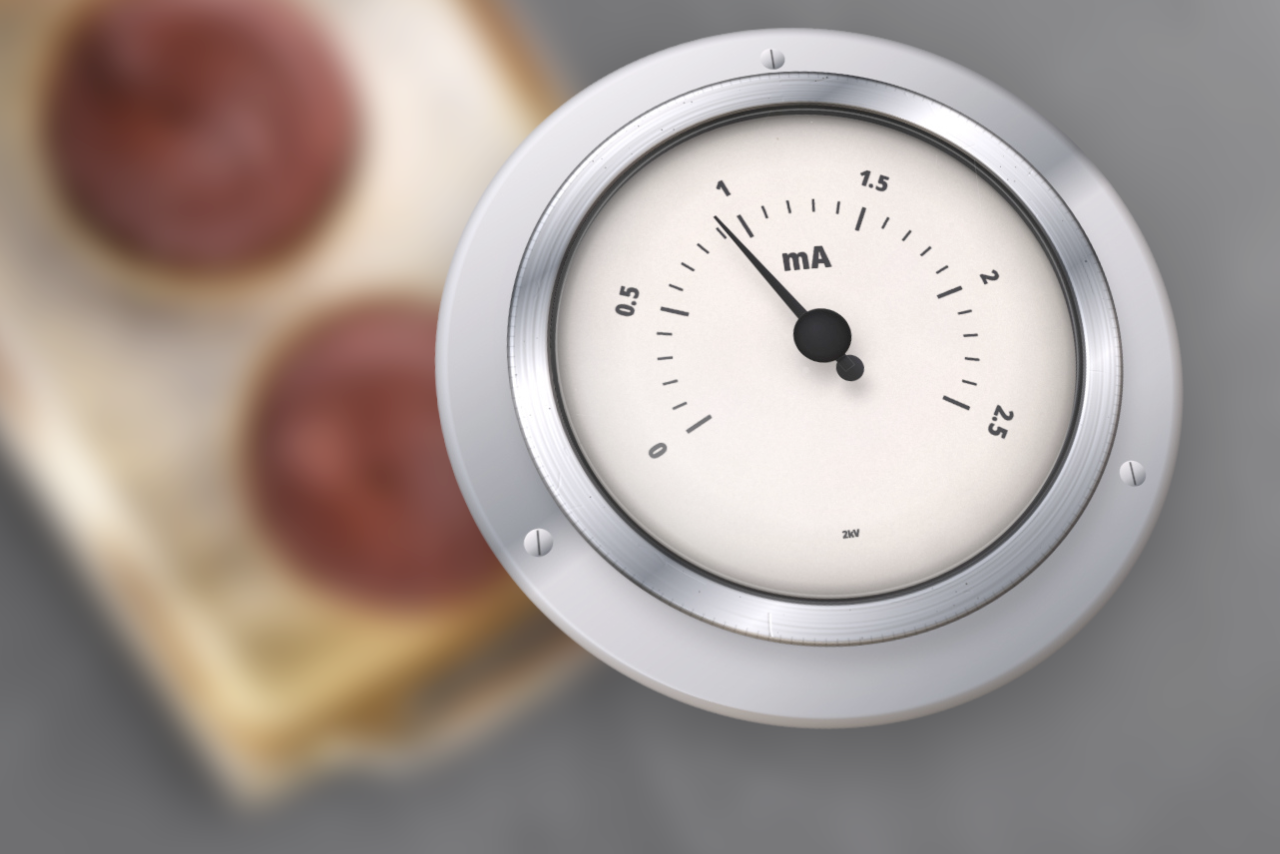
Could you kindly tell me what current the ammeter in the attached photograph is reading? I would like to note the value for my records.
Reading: 0.9 mA
